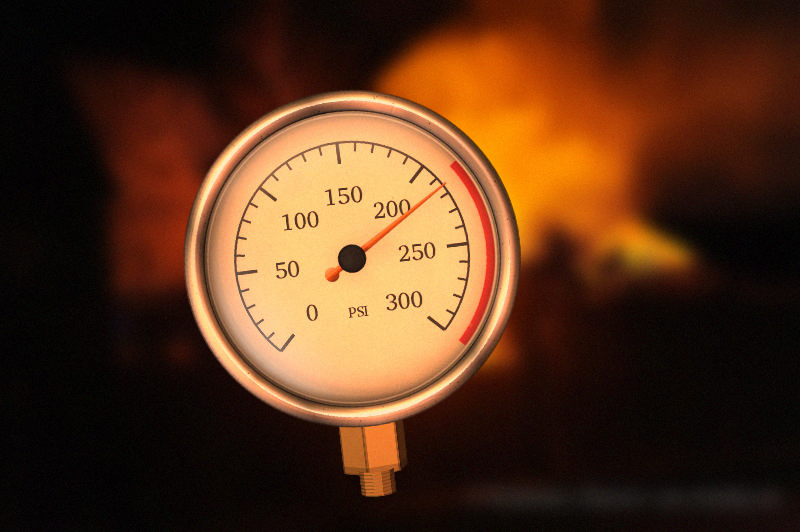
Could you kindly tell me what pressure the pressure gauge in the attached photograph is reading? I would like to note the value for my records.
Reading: 215 psi
